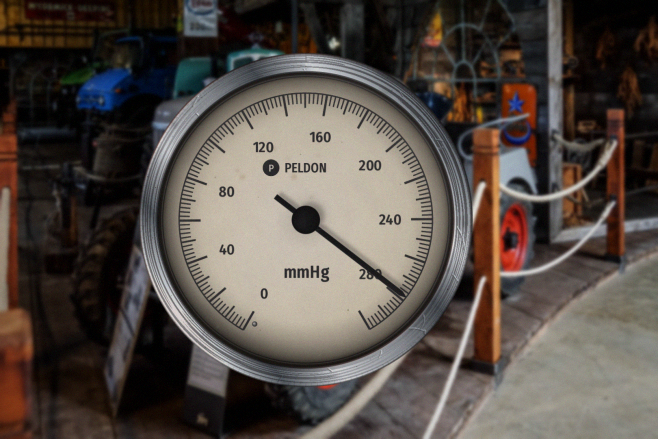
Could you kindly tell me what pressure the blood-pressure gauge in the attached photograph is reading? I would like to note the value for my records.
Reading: 278 mmHg
